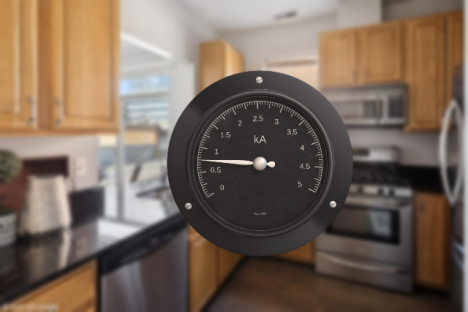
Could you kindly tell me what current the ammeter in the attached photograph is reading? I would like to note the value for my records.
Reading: 0.75 kA
